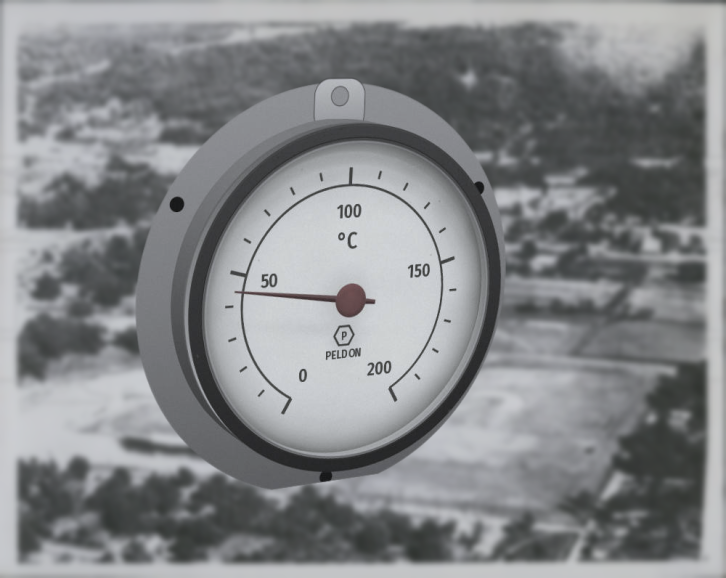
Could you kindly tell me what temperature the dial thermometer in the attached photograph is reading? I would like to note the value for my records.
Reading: 45 °C
